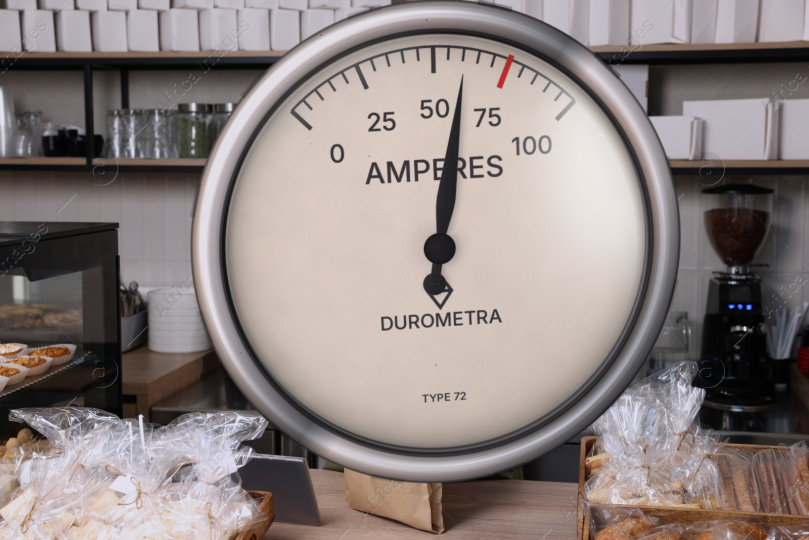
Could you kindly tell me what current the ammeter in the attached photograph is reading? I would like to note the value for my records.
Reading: 60 A
